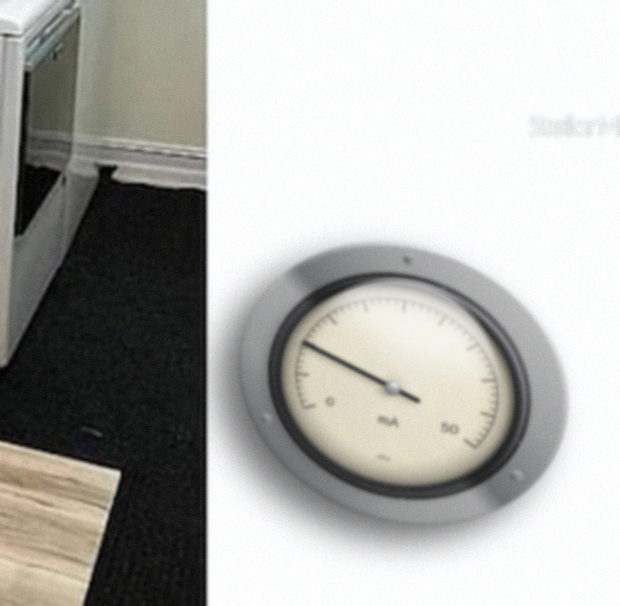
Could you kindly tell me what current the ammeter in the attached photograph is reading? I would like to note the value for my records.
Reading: 10 mA
